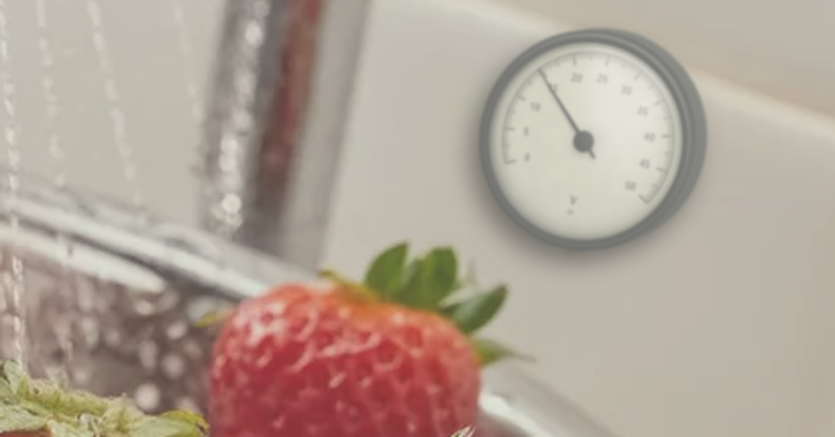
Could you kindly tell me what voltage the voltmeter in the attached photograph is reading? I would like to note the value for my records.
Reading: 15 V
